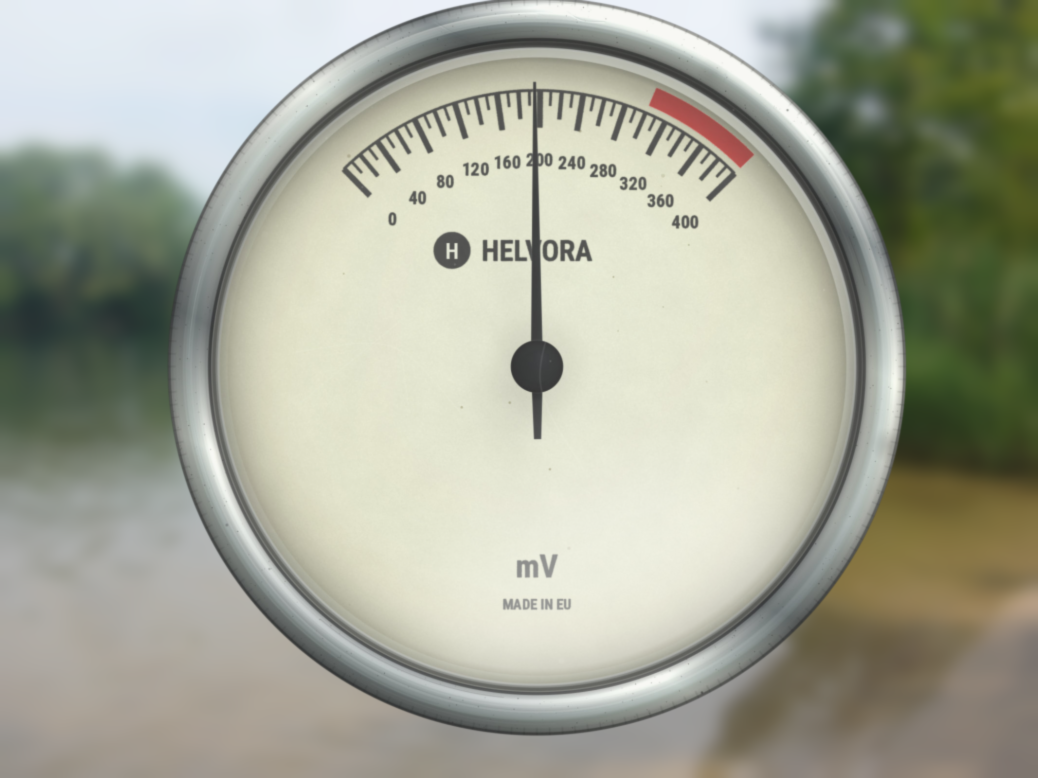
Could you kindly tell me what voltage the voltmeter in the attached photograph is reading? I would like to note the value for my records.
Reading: 195 mV
